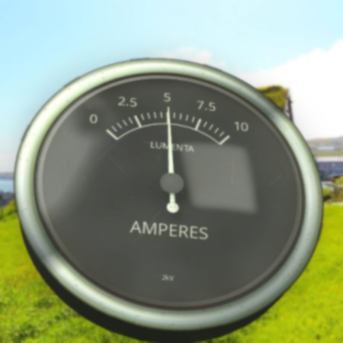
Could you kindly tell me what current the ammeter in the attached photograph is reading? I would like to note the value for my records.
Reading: 5 A
